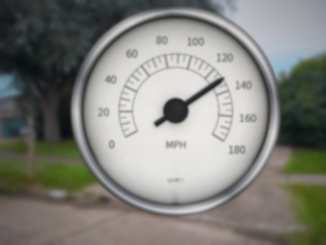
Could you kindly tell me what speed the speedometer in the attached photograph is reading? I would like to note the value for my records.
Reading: 130 mph
